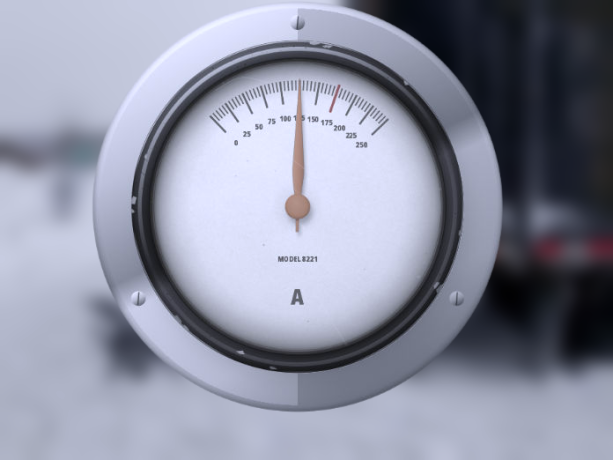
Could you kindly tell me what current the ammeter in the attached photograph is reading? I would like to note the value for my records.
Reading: 125 A
